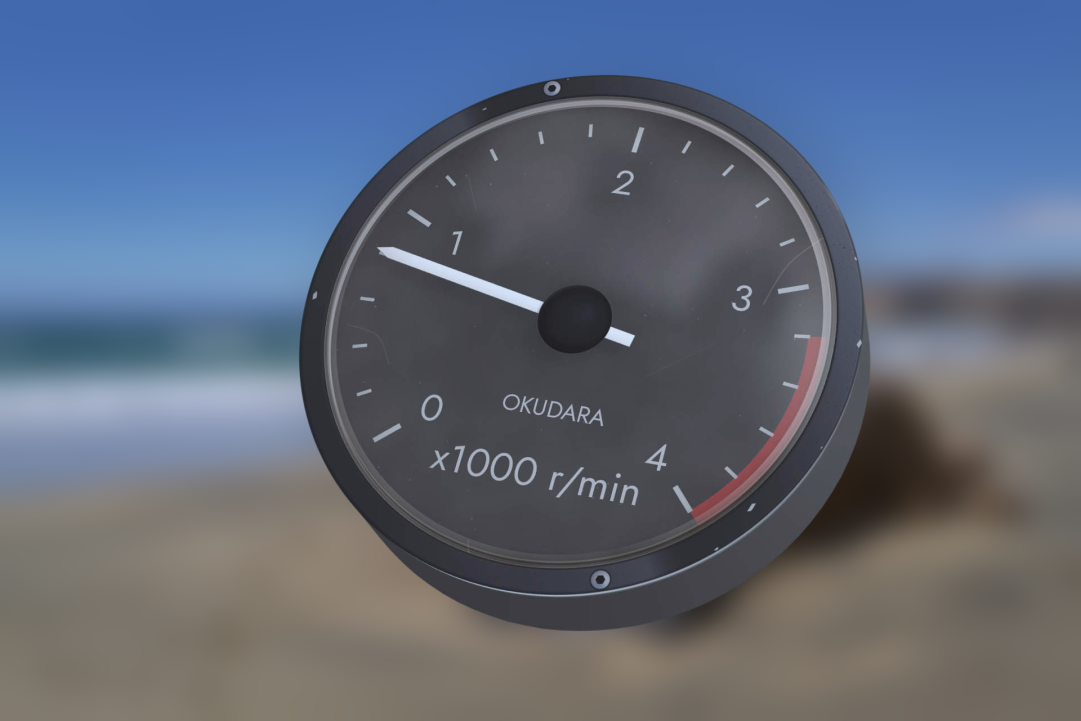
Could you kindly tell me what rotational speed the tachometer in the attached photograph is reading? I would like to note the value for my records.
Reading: 800 rpm
